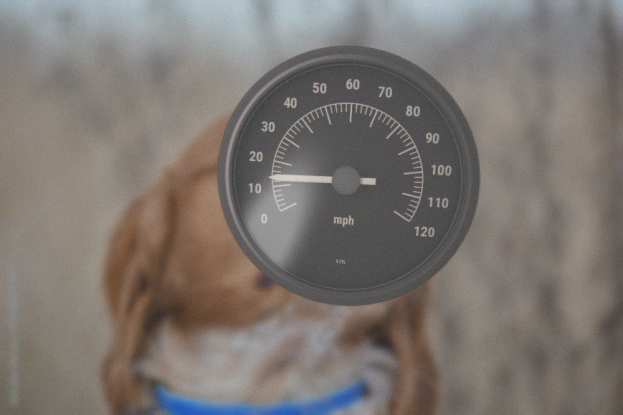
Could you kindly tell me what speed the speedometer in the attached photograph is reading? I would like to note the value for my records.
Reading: 14 mph
